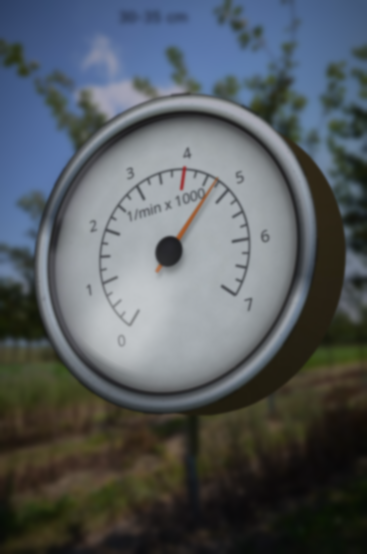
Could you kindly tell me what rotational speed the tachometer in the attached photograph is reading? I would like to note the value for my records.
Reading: 4750 rpm
